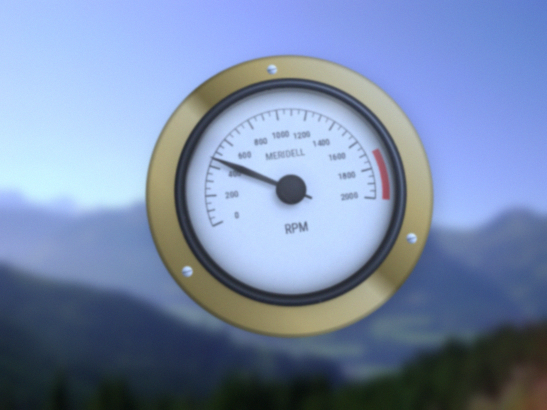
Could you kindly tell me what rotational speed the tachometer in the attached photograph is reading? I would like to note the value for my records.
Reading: 450 rpm
